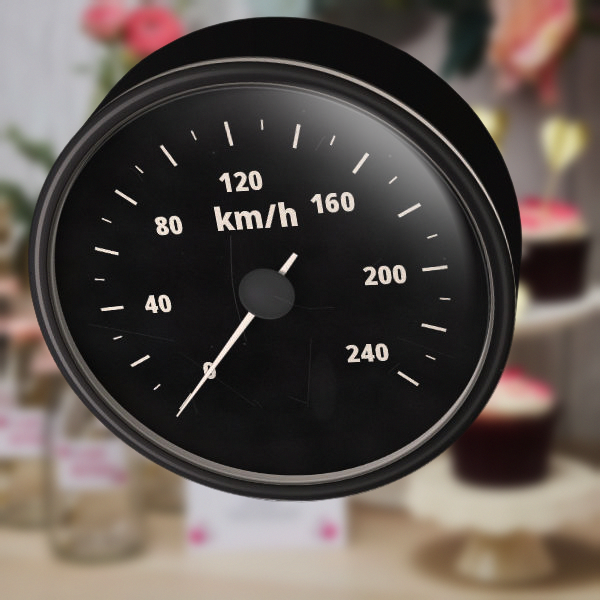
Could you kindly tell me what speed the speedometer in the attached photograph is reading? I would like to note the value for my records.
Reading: 0 km/h
